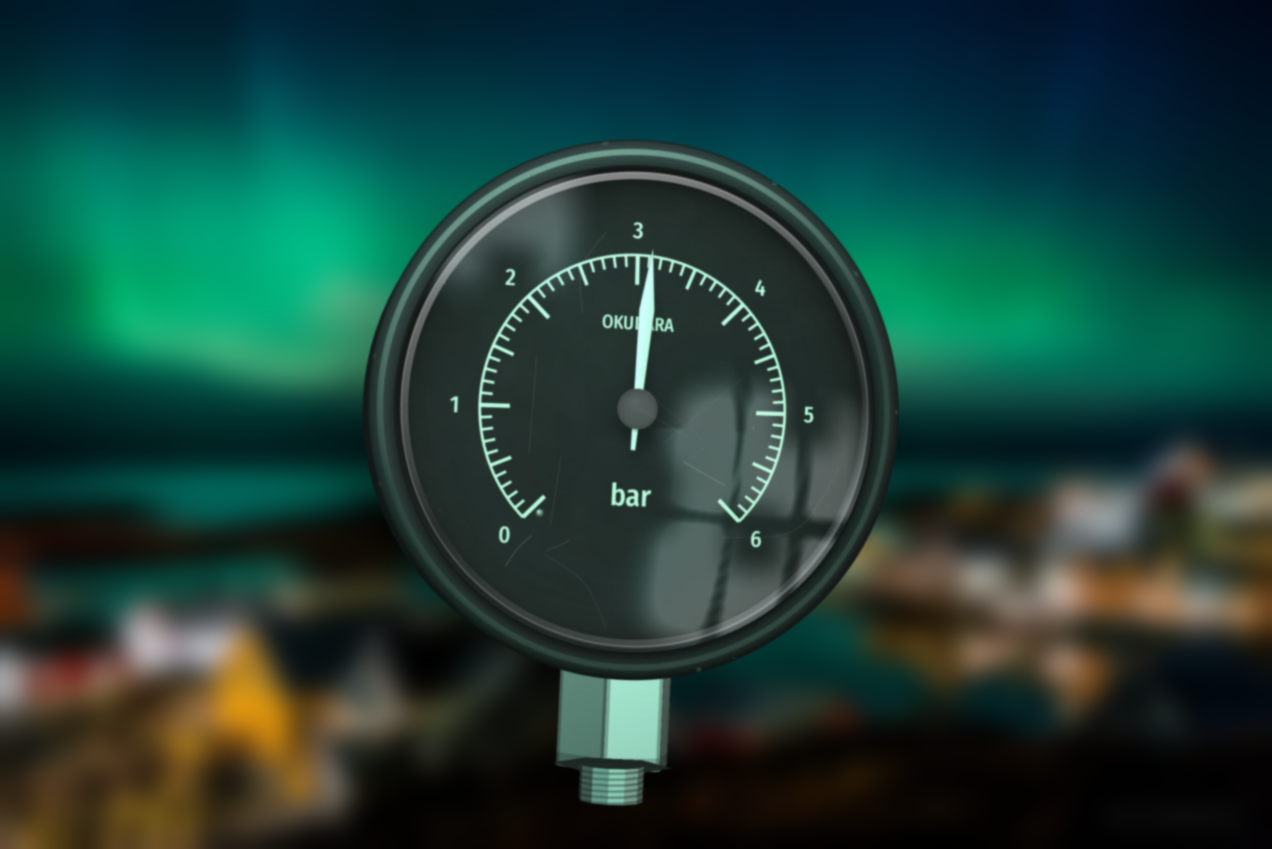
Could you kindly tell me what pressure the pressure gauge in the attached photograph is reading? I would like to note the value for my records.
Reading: 3.1 bar
